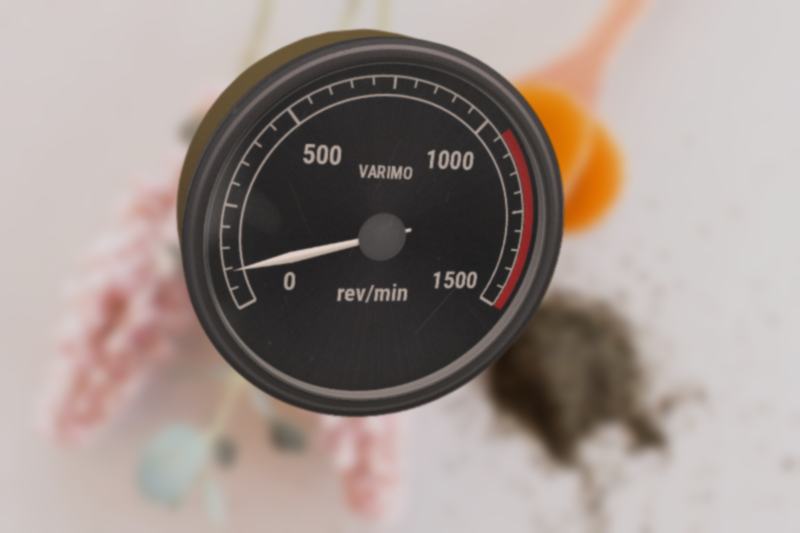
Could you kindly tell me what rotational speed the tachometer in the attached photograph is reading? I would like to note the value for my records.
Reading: 100 rpm
